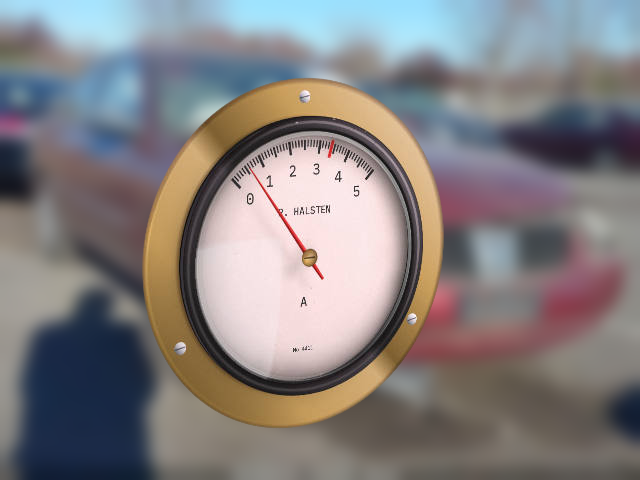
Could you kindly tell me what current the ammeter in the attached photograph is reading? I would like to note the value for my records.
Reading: 0.5 A
